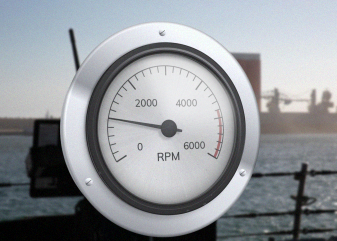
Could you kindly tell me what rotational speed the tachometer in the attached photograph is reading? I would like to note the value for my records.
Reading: 1000 rpm
